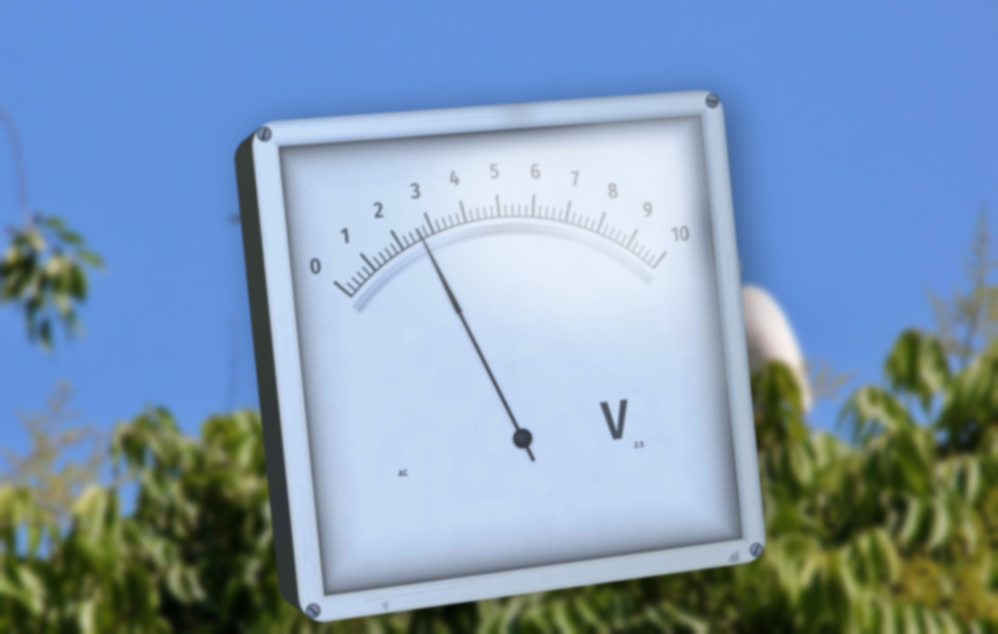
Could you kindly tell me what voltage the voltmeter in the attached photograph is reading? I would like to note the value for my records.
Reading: 2.6 V
